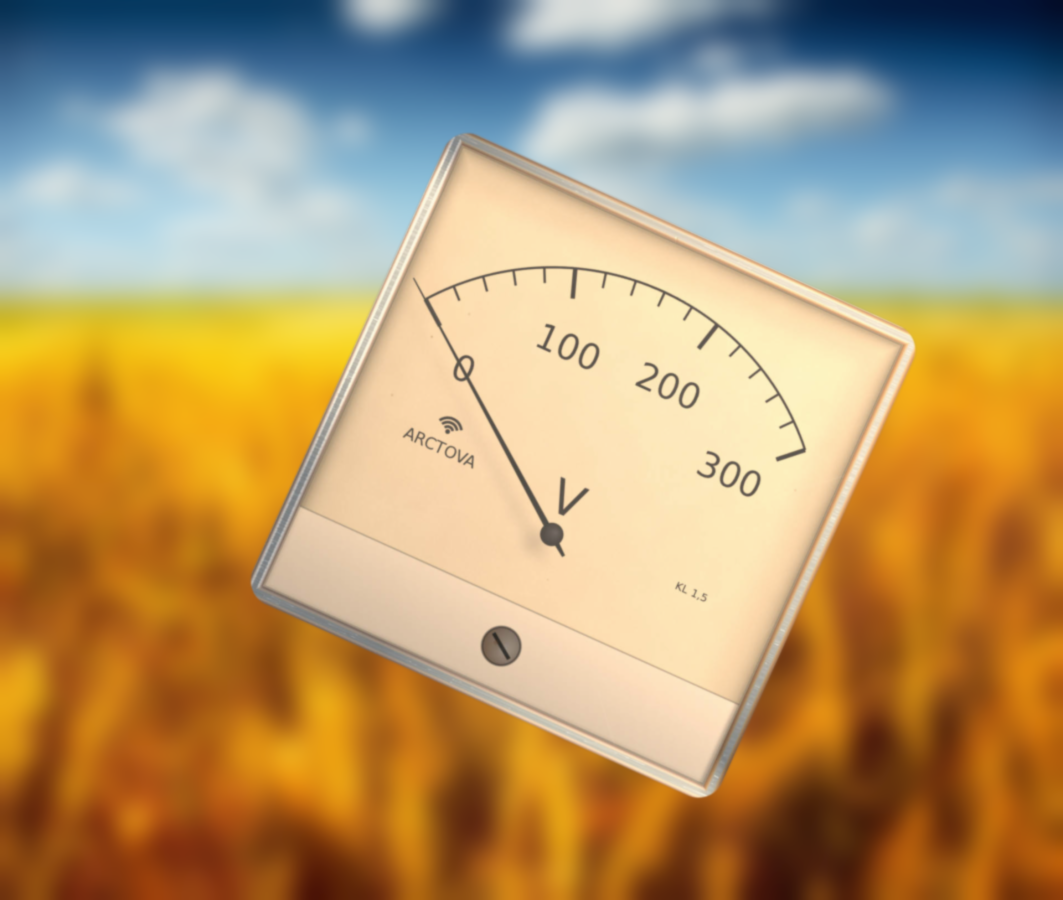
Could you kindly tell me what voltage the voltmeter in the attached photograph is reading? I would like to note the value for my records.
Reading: 0 V
